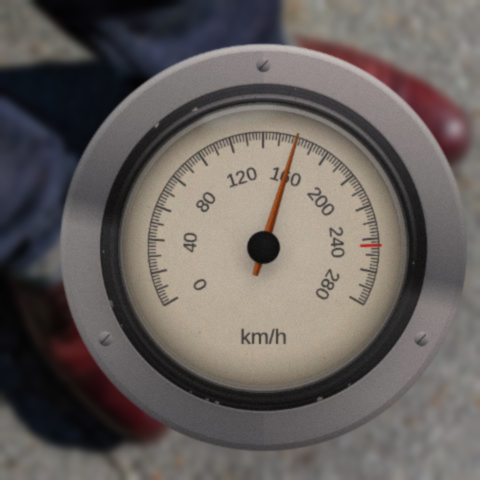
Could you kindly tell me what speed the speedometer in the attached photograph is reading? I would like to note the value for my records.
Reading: 160 km/h
